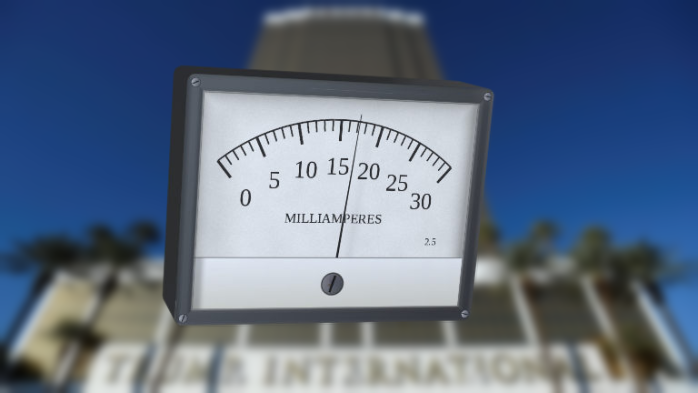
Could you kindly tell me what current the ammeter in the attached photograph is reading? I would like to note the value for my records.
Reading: 17 mA
